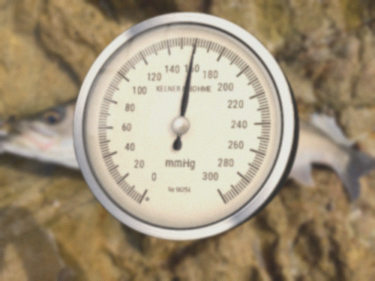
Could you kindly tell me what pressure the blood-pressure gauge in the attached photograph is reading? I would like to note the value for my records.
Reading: 160 mmHg
